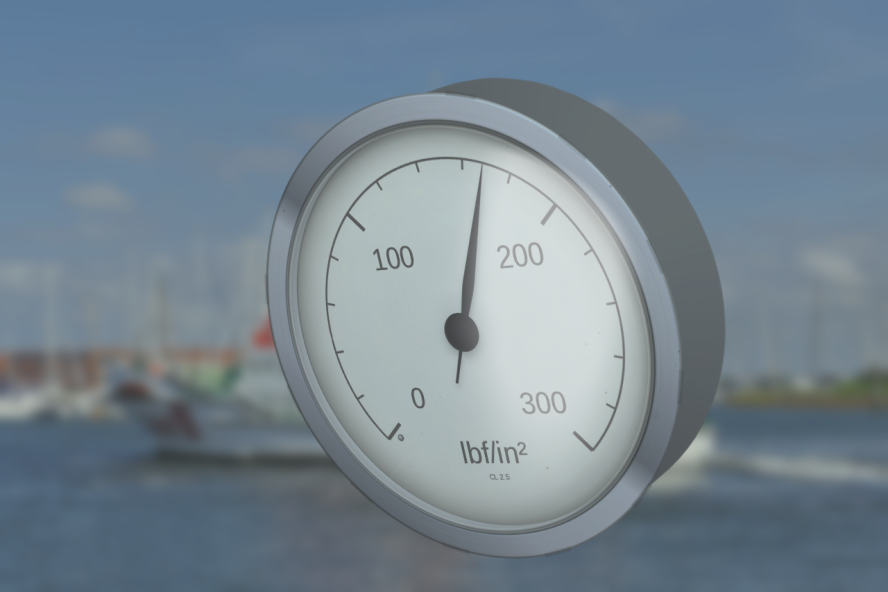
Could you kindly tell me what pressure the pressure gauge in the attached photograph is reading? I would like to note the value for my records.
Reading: 170 psi
